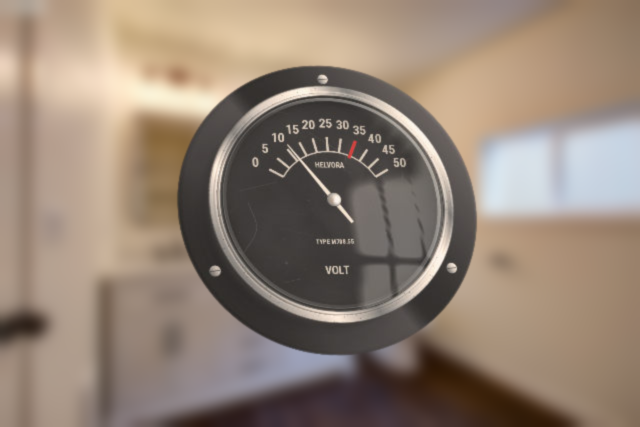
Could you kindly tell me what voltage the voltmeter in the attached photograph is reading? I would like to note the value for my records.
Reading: 10 V
